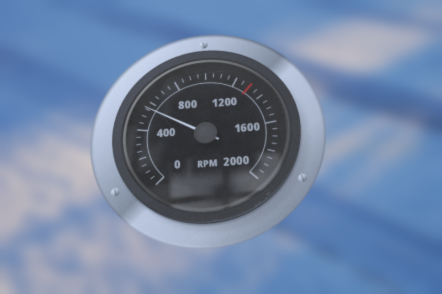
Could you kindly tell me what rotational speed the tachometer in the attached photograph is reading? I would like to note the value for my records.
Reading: 550 rpm
